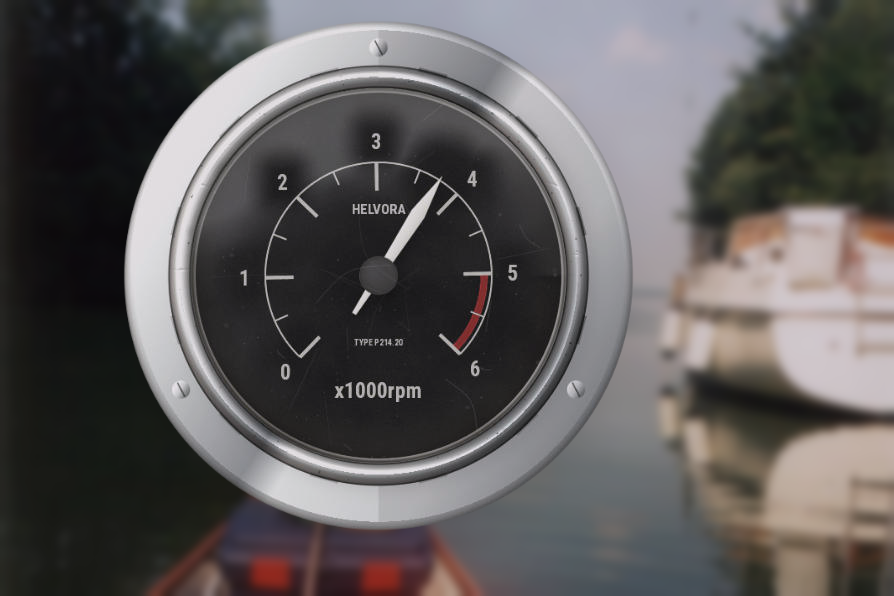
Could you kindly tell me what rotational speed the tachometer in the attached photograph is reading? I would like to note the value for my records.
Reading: 3750 rpm
